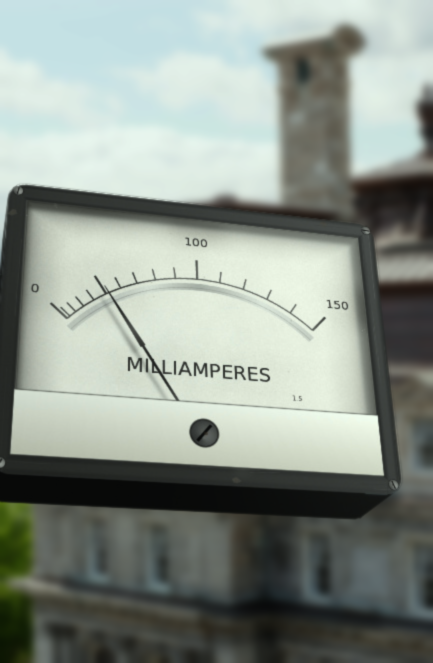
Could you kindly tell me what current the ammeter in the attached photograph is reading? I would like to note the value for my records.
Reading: 50 mA
